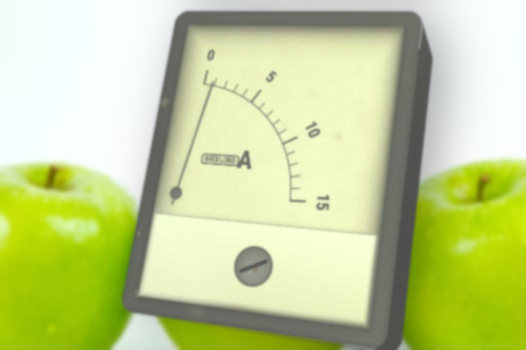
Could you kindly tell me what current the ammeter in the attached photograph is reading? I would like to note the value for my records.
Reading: 1 A
